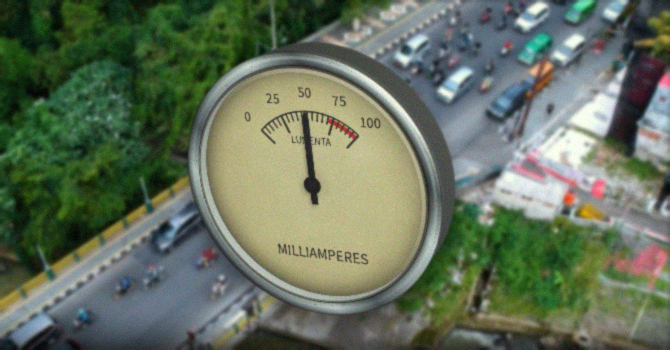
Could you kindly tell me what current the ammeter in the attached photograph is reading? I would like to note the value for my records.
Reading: 50 mA
